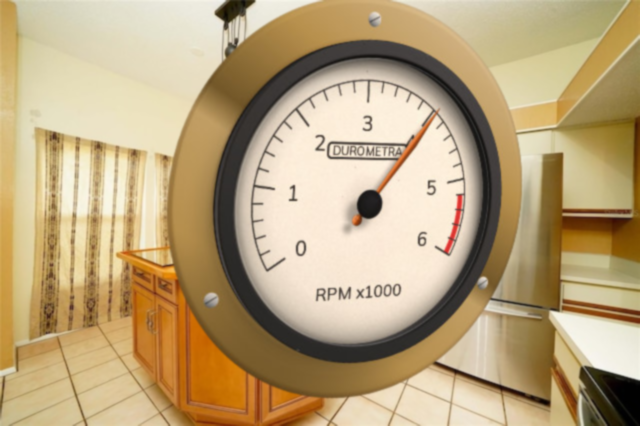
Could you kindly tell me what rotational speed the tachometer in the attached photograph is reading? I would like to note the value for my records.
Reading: 4000 rpm
